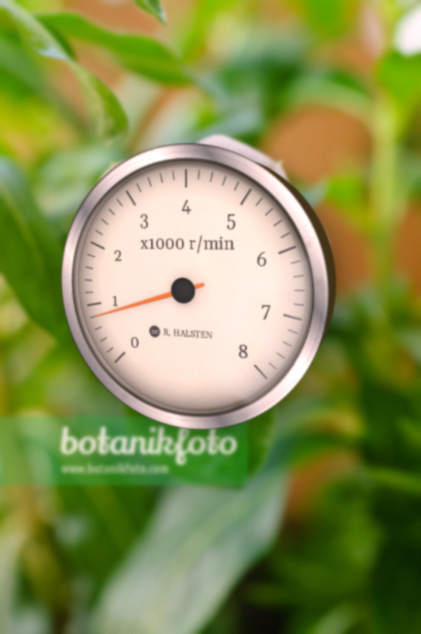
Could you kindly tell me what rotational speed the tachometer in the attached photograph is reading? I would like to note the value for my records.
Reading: 800 rpm
